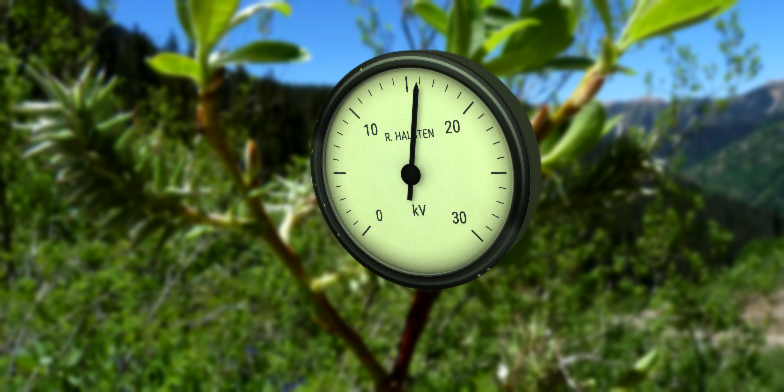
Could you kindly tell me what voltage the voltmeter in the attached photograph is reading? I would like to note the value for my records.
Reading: 16 kV
